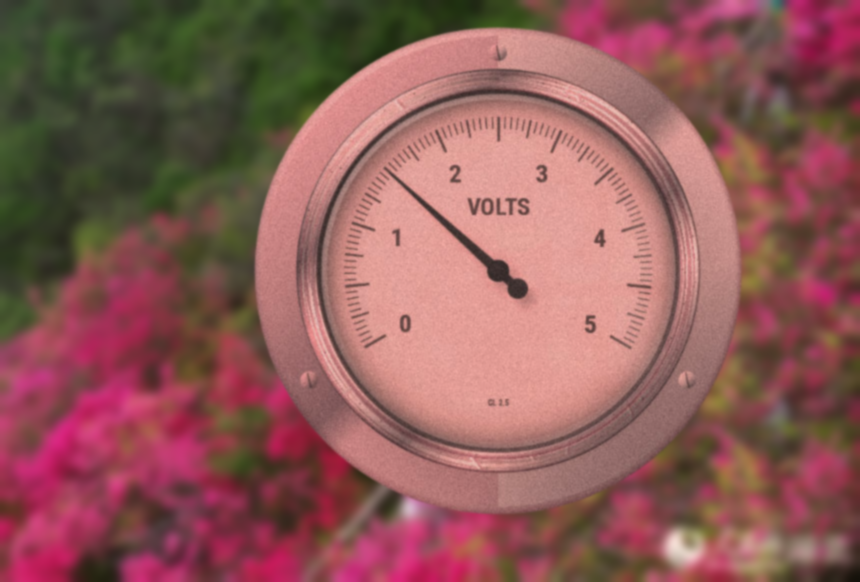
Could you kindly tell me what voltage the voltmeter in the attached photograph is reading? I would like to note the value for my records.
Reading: 1.5 V
